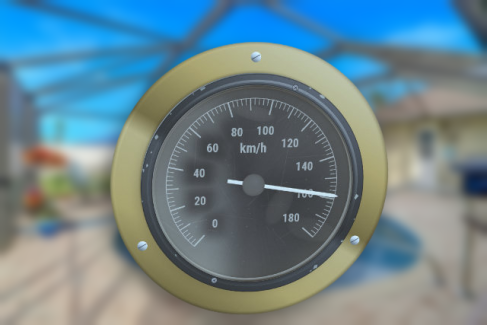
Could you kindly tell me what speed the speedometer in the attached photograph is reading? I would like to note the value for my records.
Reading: 158 km/h
